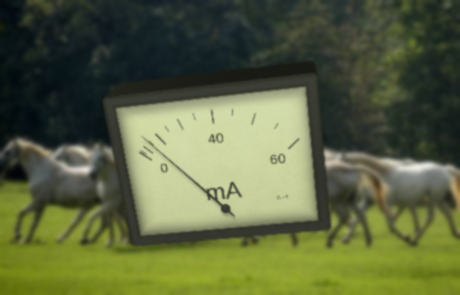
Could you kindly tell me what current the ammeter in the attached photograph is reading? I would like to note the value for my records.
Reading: 15 mA
